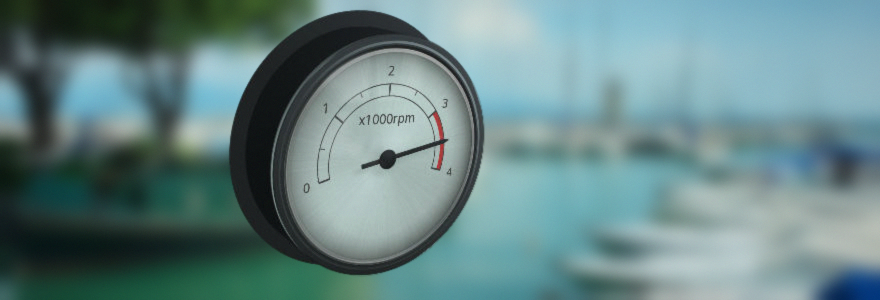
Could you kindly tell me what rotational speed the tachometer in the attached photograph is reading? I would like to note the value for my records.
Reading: 3500 rpm
